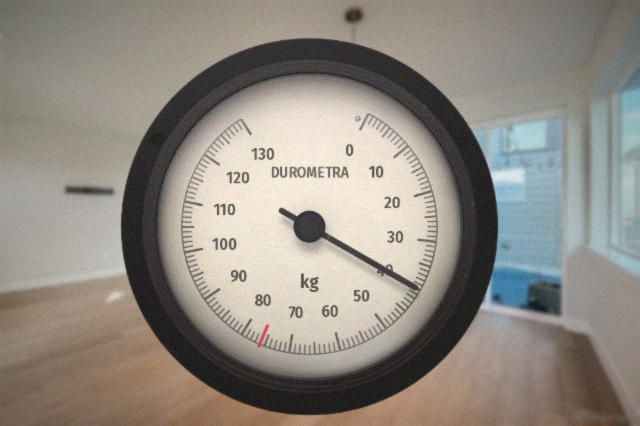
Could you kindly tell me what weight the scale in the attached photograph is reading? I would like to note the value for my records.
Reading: 40 kg
